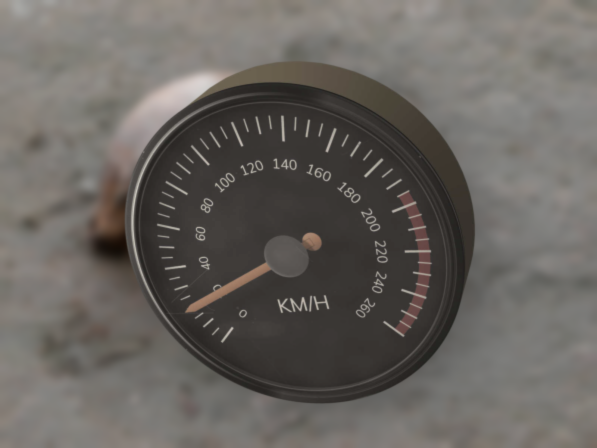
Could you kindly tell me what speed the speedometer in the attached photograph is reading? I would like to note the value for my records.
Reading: 20 km/h
